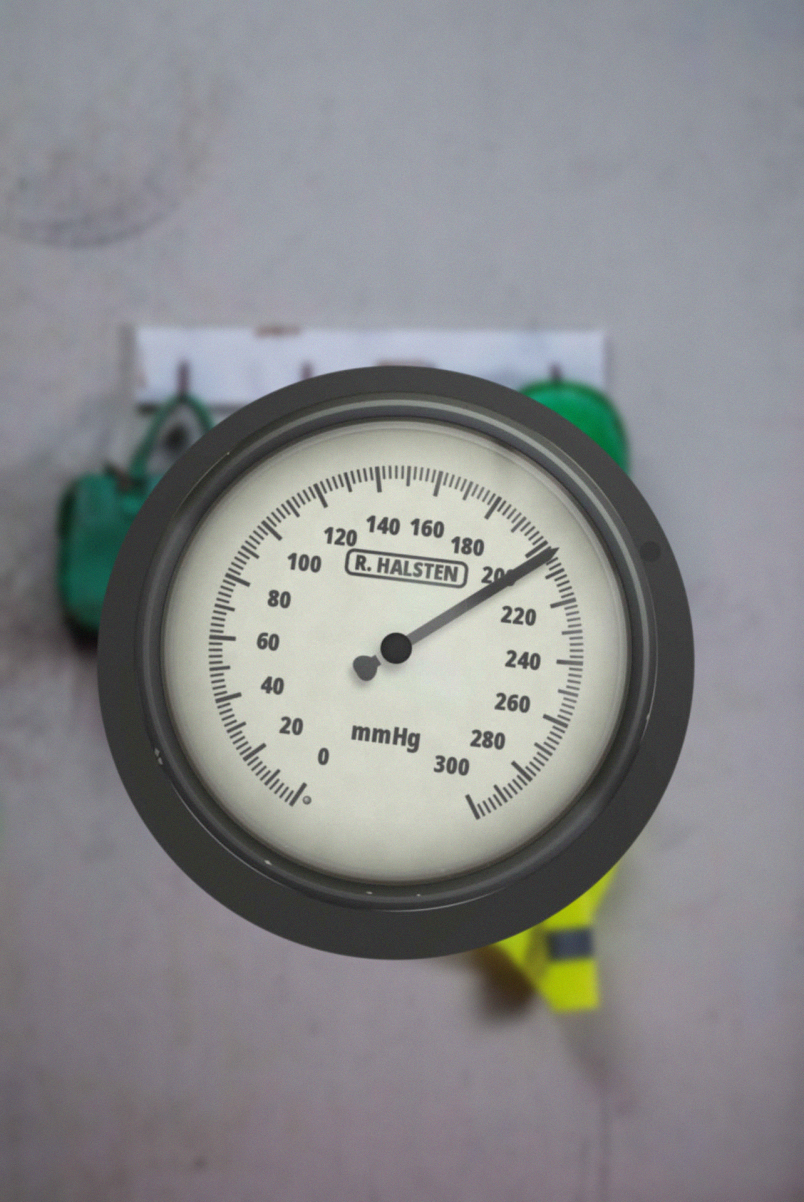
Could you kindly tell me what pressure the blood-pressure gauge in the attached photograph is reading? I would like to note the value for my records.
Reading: 204 mmHg
